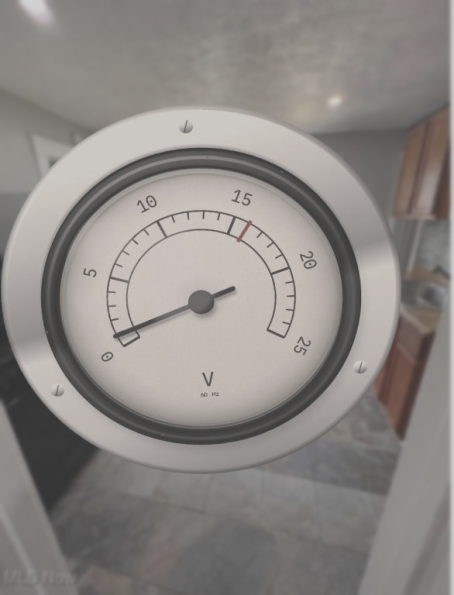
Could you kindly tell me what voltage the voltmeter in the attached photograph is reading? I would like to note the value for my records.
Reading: 1 V
